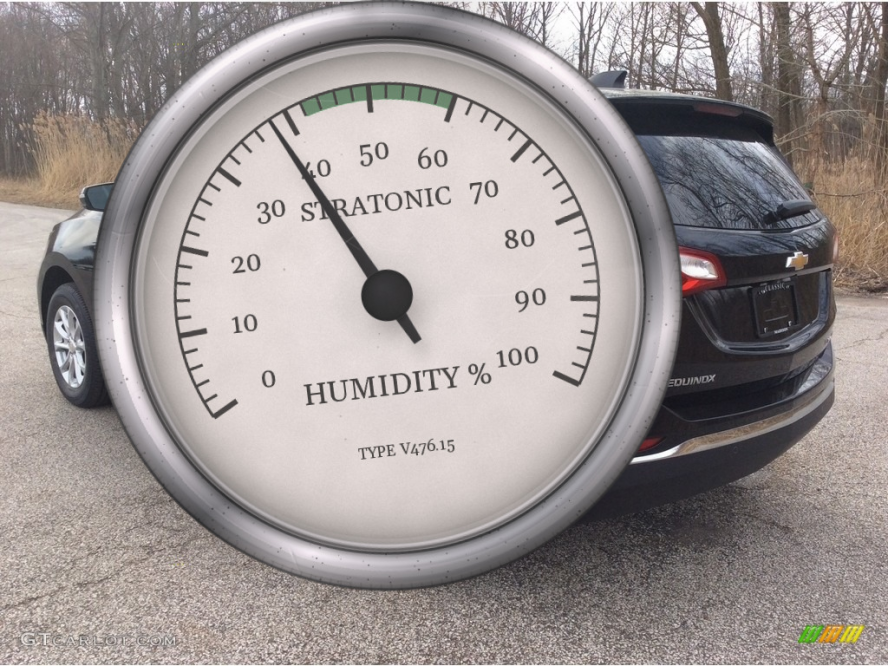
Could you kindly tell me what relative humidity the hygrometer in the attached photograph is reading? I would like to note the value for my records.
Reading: 38 %
